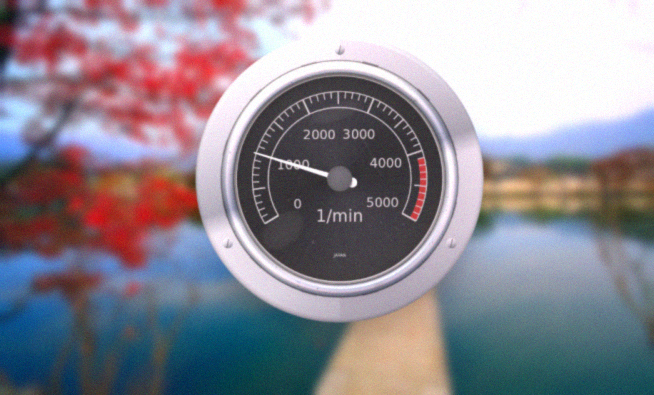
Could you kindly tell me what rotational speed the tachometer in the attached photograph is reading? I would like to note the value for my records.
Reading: 1000 rpm
